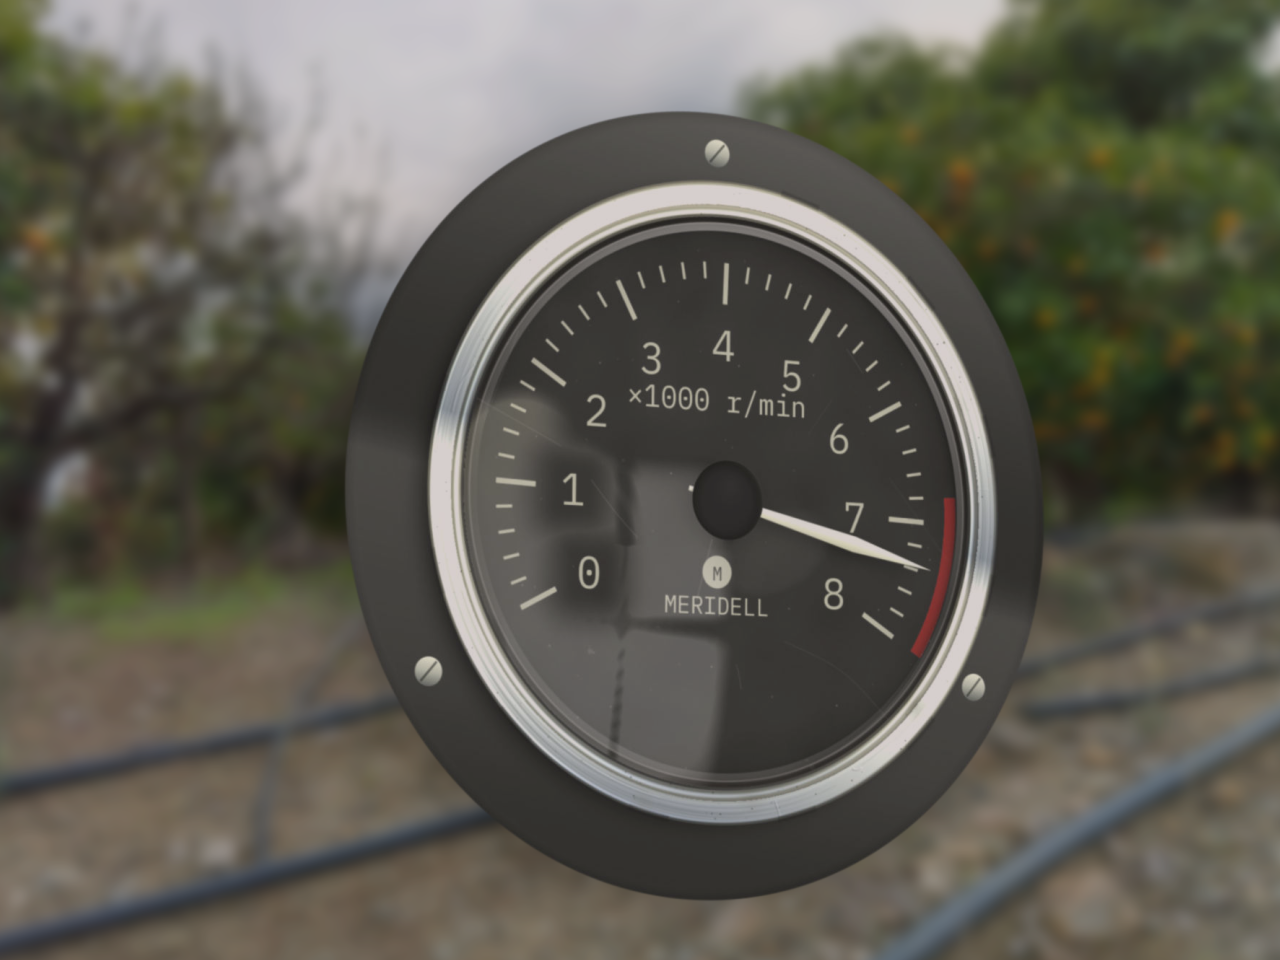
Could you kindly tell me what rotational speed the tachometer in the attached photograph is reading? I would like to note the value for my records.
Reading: 7400 rpm
